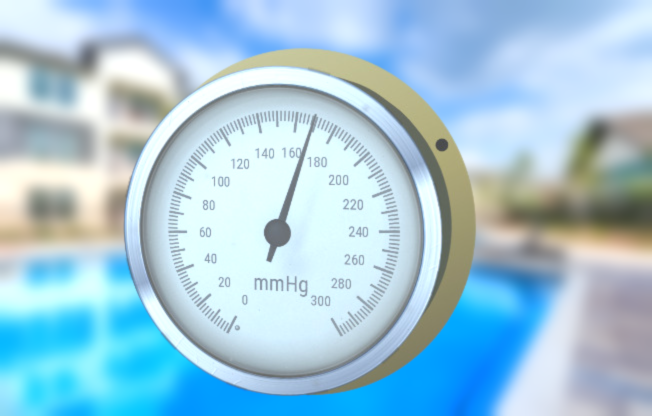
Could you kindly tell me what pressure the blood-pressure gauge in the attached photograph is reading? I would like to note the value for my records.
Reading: 170 mmHg
